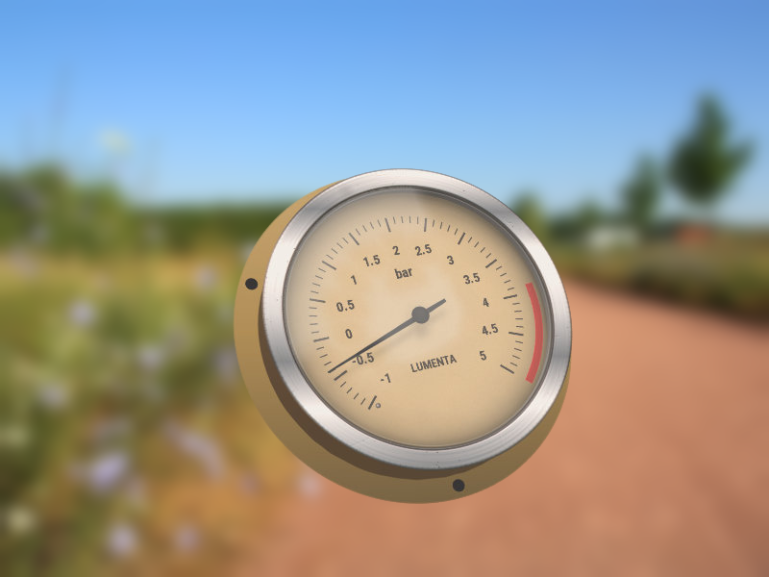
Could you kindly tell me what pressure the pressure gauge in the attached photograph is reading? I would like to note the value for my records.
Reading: -0.4 bar
